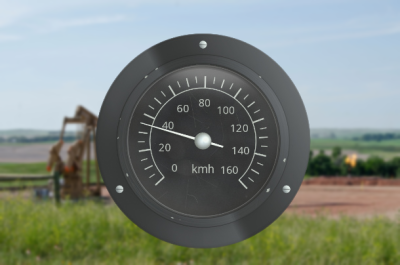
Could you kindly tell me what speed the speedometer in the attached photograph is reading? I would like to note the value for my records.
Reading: 35 km/h
